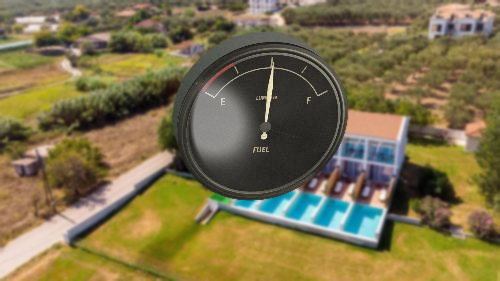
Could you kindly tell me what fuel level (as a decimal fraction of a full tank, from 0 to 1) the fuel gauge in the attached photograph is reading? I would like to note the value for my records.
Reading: 0.5
